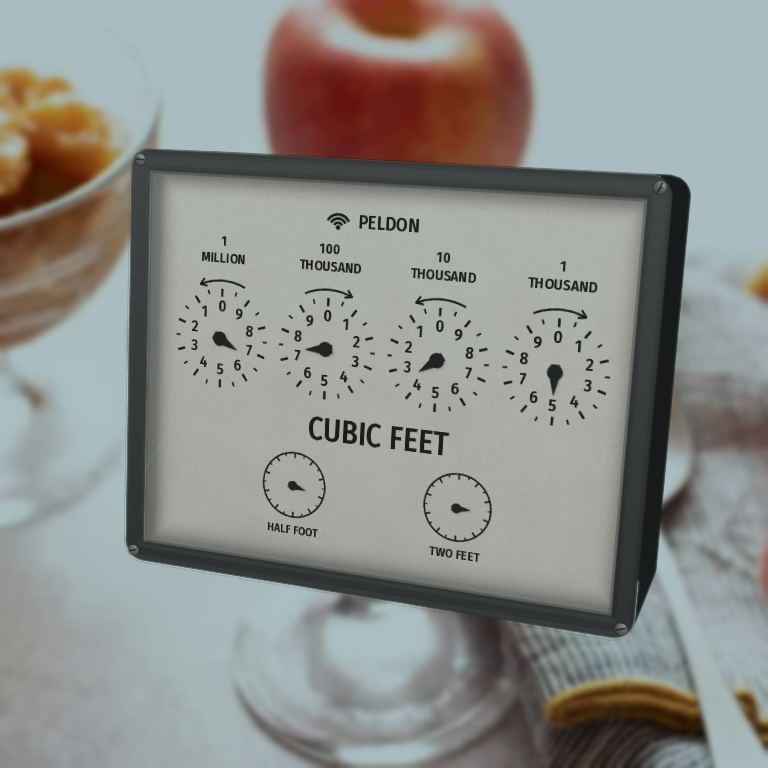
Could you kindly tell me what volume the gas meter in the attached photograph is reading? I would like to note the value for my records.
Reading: 673500 ft³
